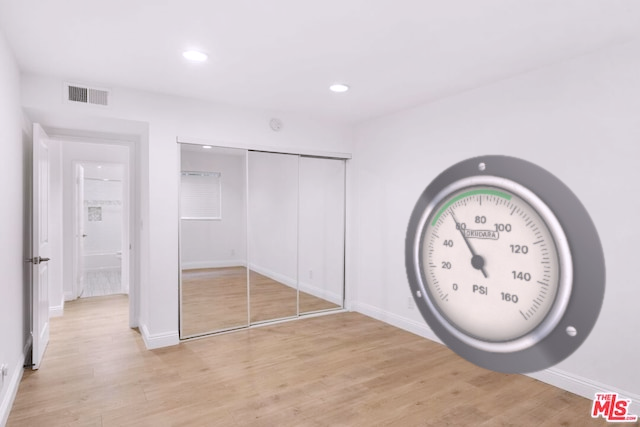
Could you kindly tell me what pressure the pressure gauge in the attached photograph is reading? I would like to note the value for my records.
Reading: 60 psi
